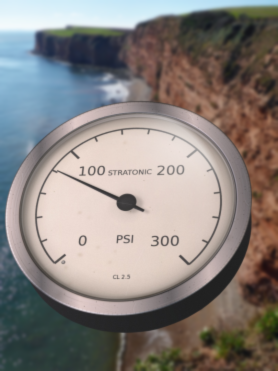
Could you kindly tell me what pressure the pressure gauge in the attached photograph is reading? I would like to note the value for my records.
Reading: 80 psi
